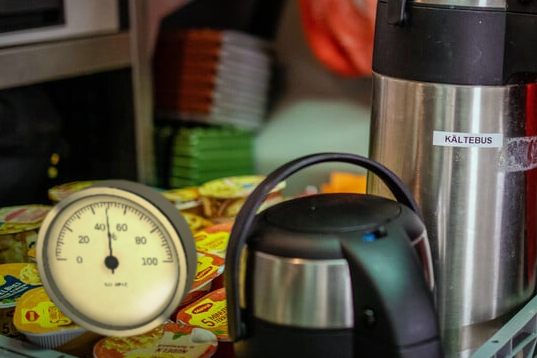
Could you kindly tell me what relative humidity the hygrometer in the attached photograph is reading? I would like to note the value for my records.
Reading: 50 %
